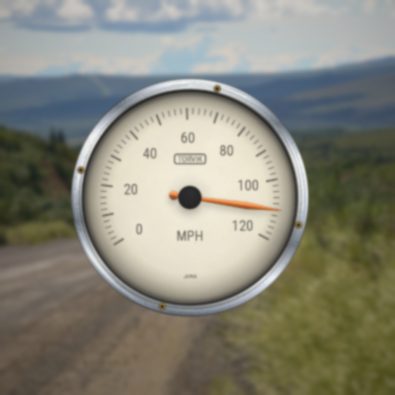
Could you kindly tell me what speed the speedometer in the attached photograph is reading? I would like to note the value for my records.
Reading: 110 mph
